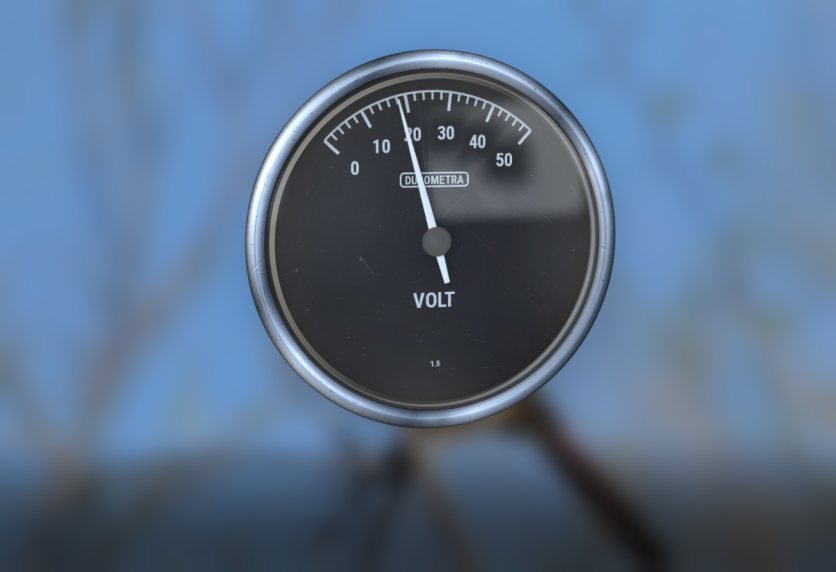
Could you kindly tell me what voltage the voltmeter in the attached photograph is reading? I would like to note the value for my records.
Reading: 18 V
